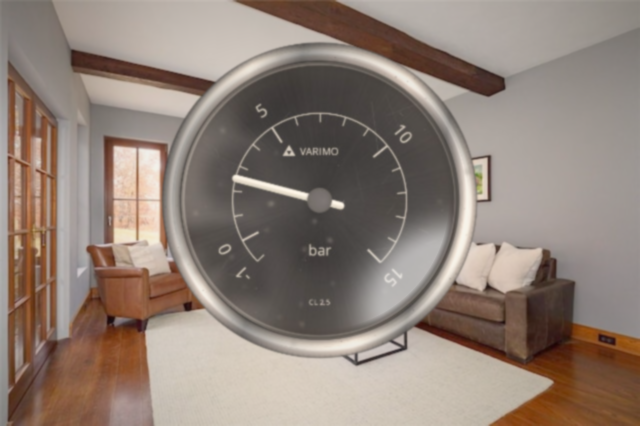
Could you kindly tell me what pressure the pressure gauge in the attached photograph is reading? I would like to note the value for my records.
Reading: 2.5 bar
